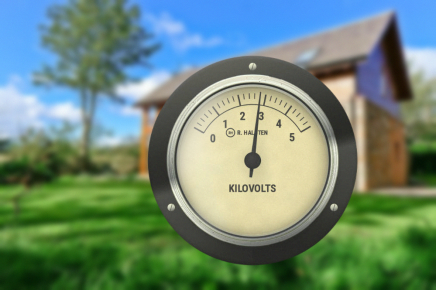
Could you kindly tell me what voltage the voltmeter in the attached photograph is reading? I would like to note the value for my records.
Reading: 2.8 kV
